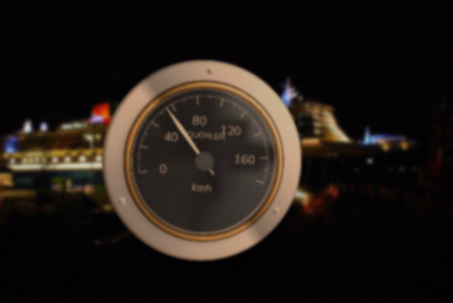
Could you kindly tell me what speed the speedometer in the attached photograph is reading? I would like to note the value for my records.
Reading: 55 km/h
